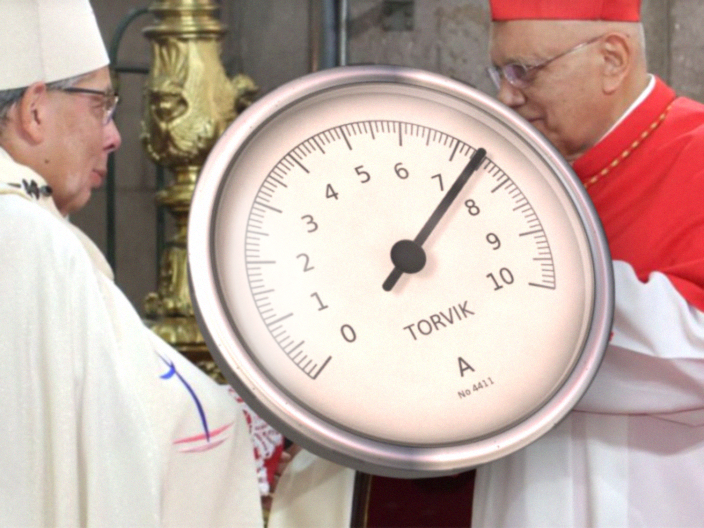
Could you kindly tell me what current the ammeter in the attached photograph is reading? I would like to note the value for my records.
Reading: 7.4 A
